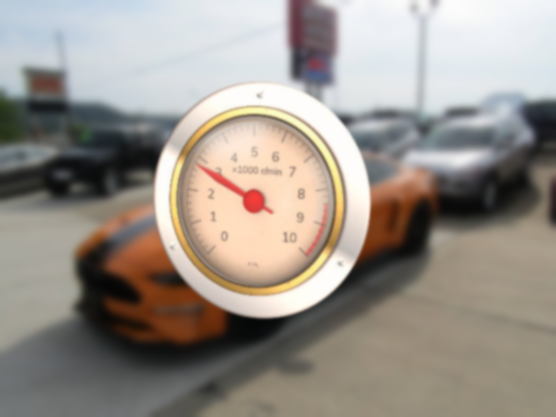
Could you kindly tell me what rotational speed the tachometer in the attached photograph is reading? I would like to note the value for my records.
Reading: 2800 rpm
